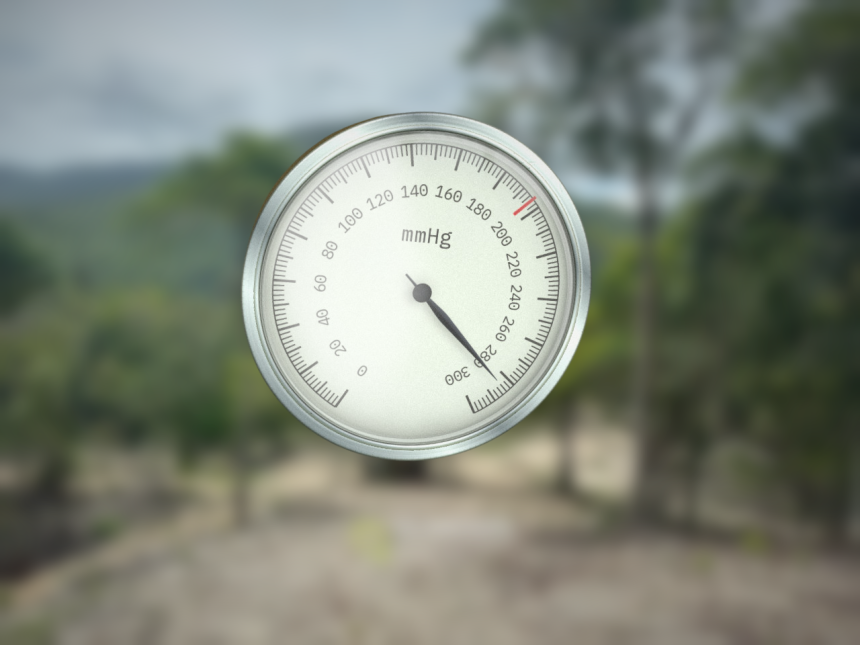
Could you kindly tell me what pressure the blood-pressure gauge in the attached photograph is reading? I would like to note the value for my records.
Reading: 284 mmHg
